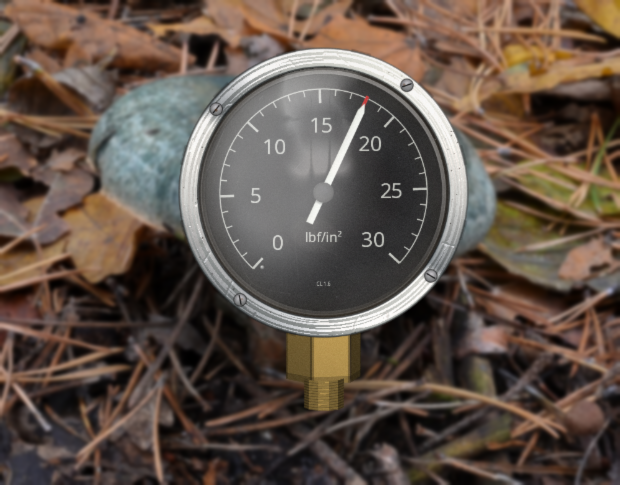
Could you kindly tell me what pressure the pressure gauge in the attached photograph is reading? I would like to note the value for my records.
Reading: 18 psi
